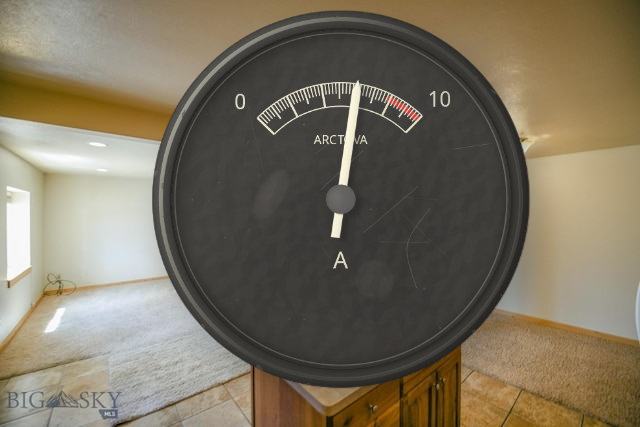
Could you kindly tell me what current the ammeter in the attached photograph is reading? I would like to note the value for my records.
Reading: 6 A
